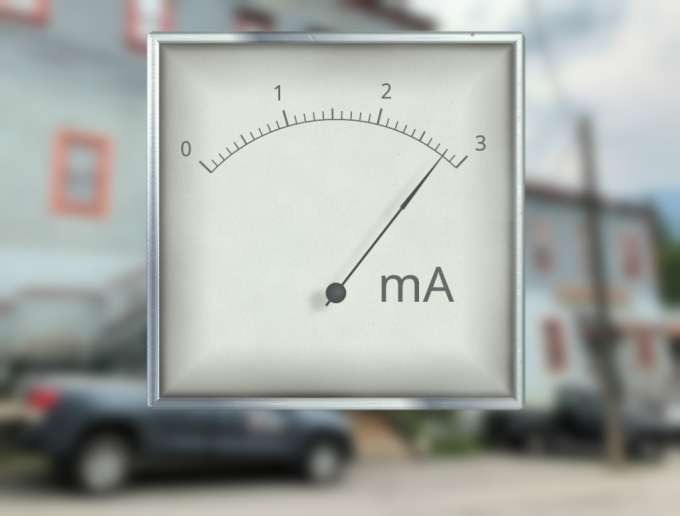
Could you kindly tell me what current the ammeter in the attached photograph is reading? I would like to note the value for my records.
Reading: 2.8 mA
